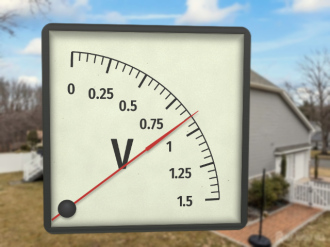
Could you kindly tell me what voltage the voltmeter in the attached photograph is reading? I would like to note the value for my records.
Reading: 0.9 V
